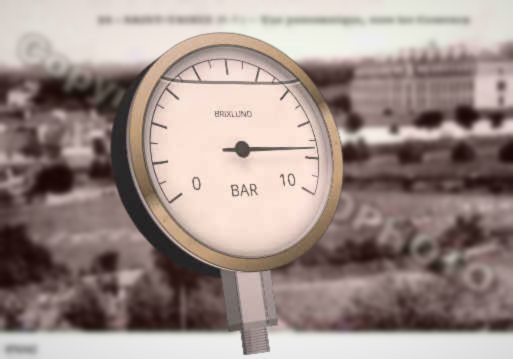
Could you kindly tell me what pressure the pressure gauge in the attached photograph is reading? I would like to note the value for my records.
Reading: 8.75 bar
